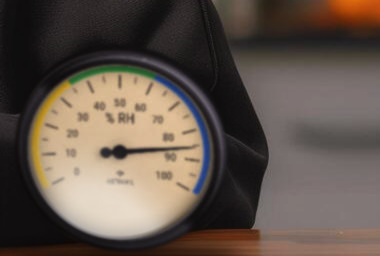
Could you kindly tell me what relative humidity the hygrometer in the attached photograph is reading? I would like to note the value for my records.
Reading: 85 %
